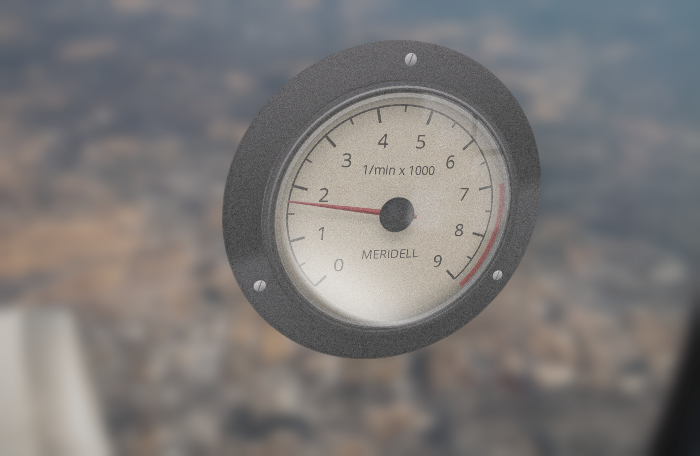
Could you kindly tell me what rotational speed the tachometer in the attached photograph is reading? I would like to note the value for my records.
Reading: 1750 rpm
